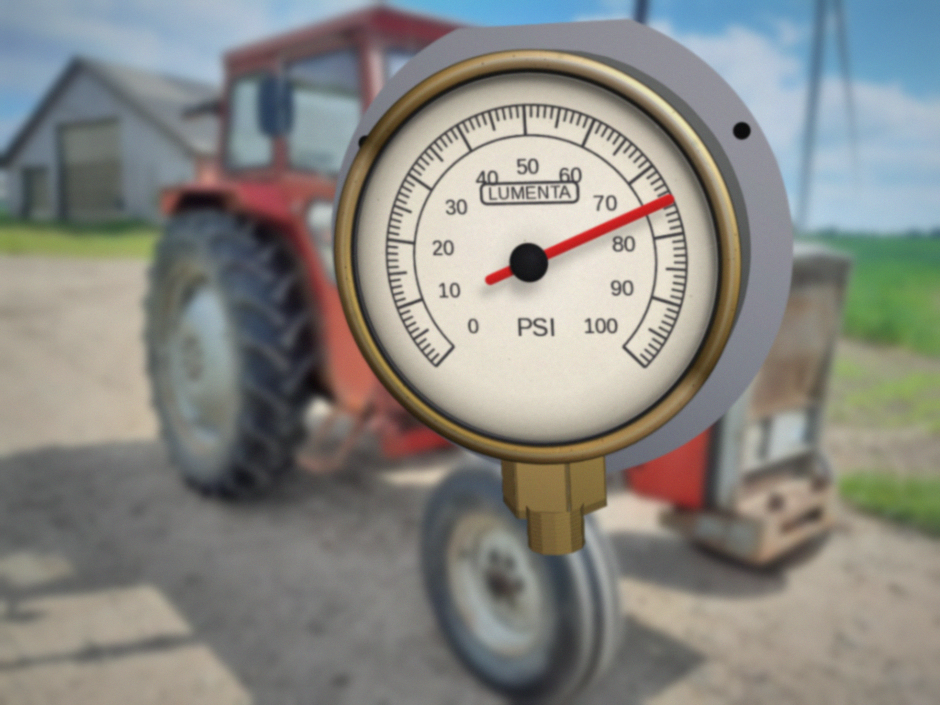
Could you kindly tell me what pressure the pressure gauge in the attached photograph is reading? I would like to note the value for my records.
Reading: 75 psi
